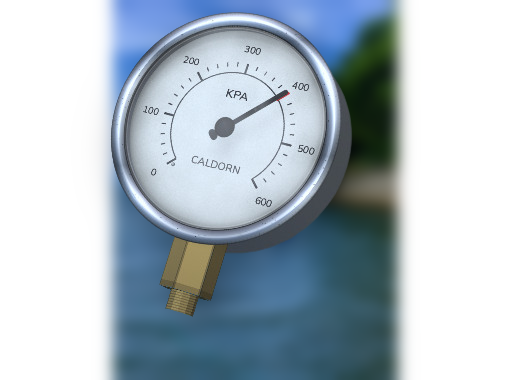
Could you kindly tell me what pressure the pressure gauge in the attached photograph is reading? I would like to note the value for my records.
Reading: 400 kPa
